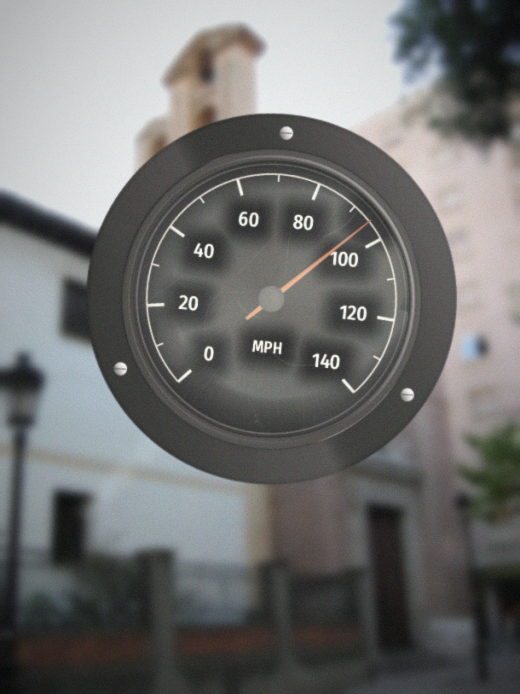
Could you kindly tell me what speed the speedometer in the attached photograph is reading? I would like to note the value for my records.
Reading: 95 mph
